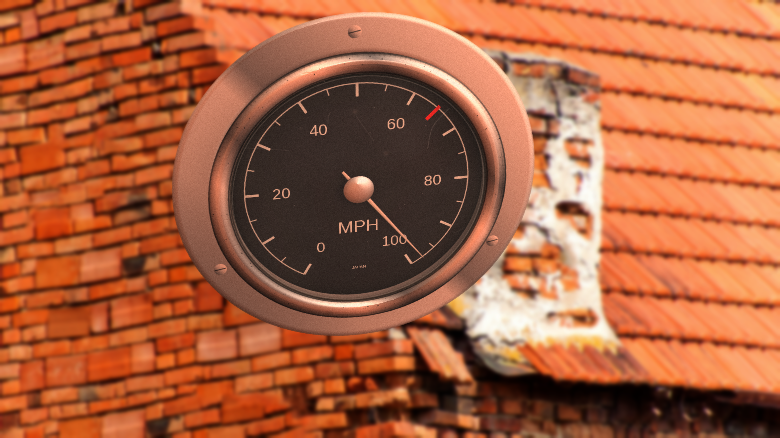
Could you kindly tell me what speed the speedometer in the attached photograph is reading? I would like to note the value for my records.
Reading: 97.5 mph
